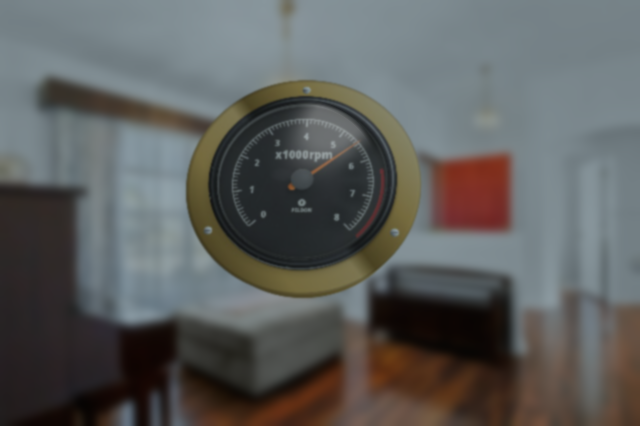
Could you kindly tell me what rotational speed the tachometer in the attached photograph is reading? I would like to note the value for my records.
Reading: 5500 rpm
